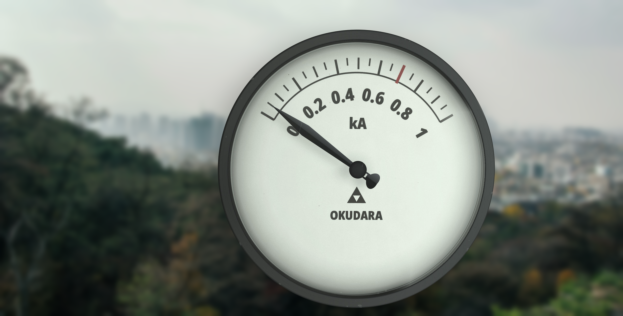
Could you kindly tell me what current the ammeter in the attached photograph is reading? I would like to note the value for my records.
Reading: 0.05 kA
